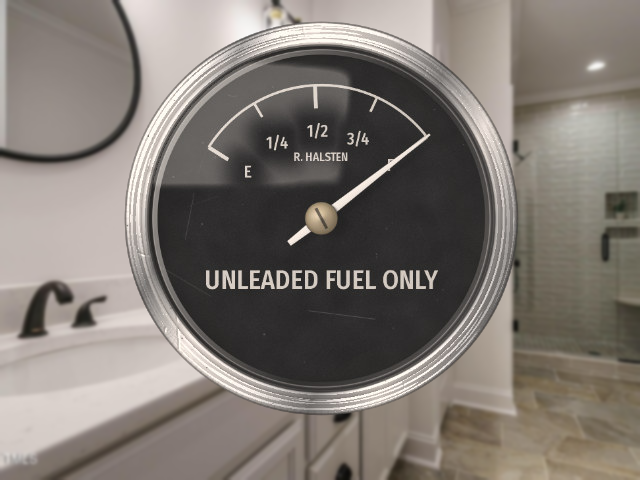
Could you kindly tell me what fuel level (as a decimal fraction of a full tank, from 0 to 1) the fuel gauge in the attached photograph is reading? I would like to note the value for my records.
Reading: 1
